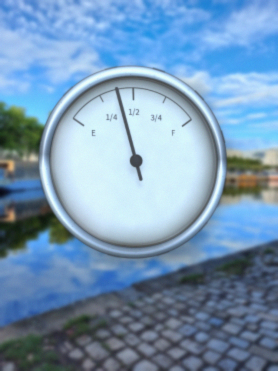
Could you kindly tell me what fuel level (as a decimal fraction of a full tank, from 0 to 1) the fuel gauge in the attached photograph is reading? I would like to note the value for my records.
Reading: 0.375
